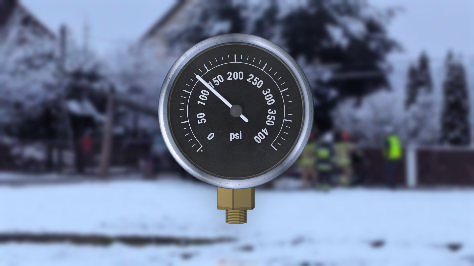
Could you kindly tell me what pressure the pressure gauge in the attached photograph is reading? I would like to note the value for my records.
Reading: 130 psi
